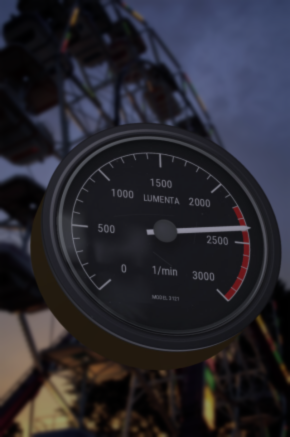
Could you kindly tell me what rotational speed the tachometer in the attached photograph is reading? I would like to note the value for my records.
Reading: 2400 rpm
